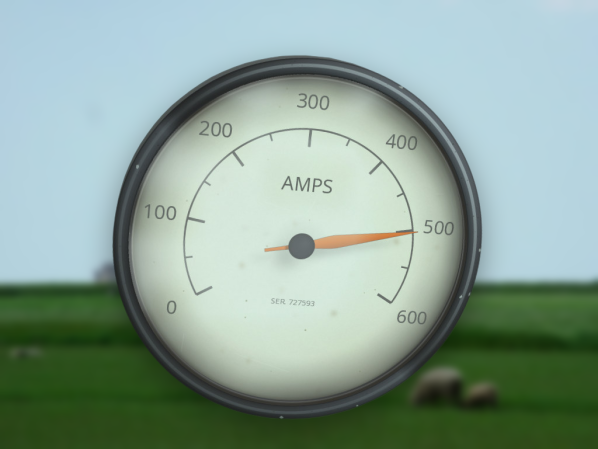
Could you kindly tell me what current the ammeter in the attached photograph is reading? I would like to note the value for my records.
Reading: 500 A
